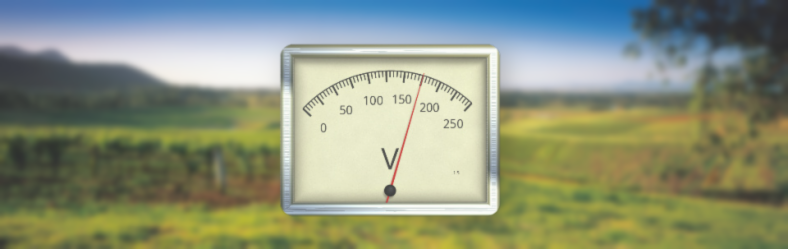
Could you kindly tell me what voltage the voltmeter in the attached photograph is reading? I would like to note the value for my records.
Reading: 175 V
